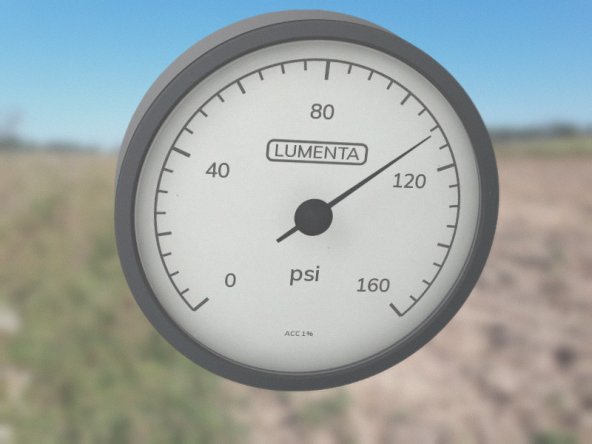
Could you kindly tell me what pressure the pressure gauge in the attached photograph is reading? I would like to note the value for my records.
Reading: 110 psi
